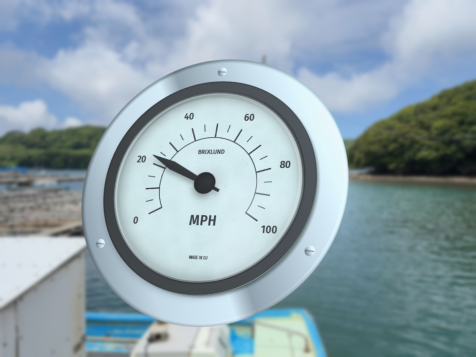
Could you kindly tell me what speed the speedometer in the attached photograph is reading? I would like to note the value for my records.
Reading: 22.5 mph
